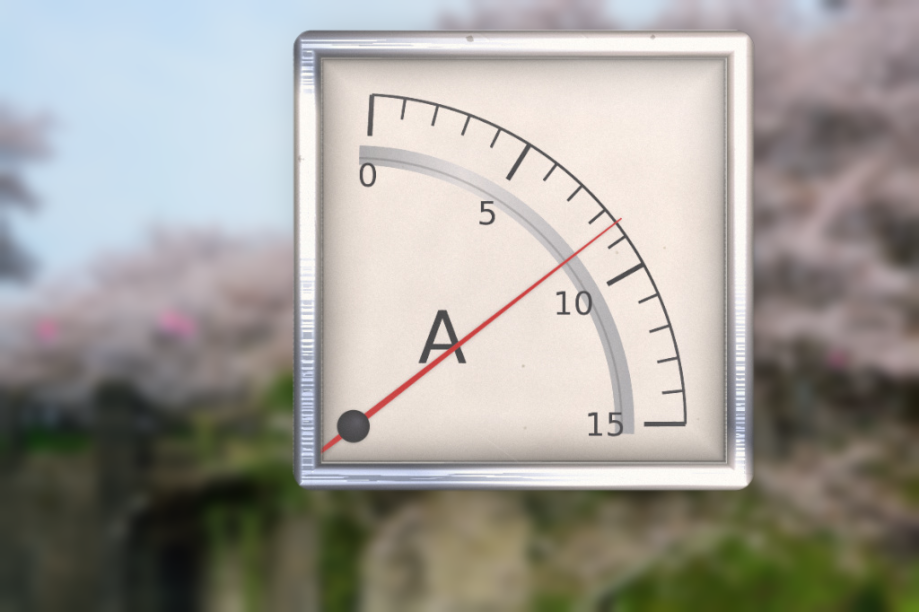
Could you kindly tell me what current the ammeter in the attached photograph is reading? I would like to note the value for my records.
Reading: 8.5 A
